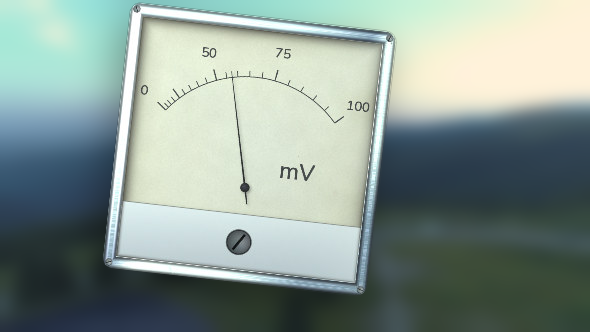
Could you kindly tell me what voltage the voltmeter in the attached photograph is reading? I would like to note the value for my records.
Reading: 57.5 mV
